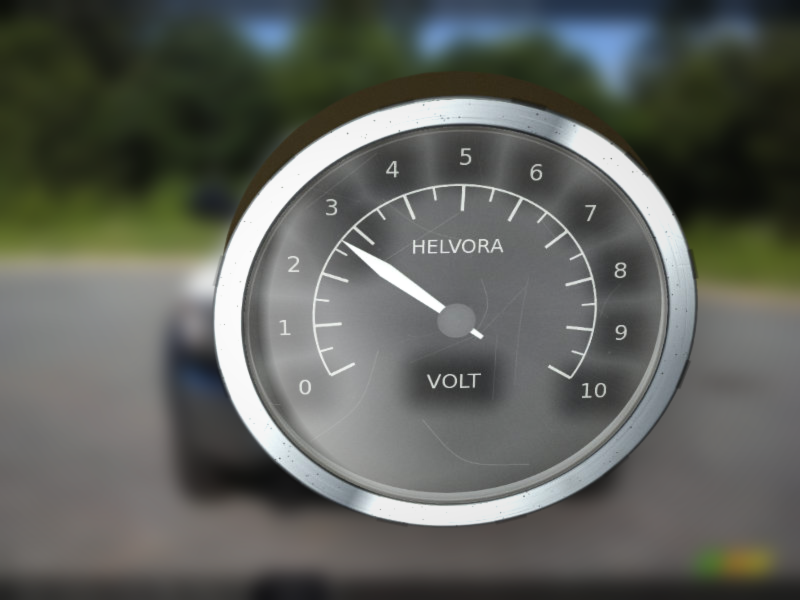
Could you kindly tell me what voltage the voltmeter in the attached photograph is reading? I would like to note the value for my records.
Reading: 2.75 V
